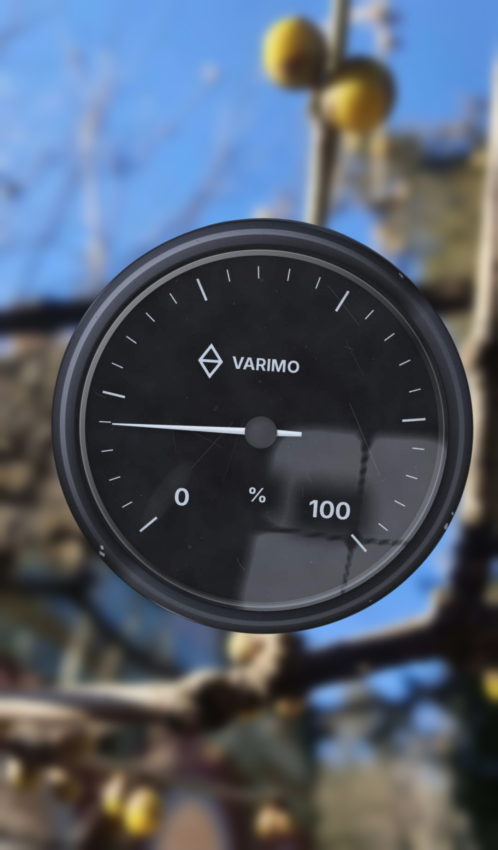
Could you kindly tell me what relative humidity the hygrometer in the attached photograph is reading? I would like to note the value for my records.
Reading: 16 %
